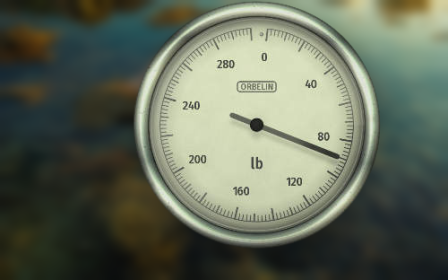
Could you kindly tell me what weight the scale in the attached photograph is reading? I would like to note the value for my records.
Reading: 90 lb
